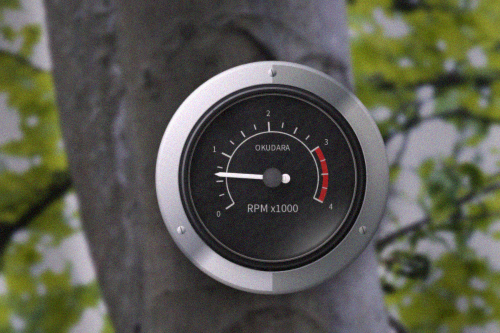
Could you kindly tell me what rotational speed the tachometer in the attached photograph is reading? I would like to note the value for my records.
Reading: 625 rpm
